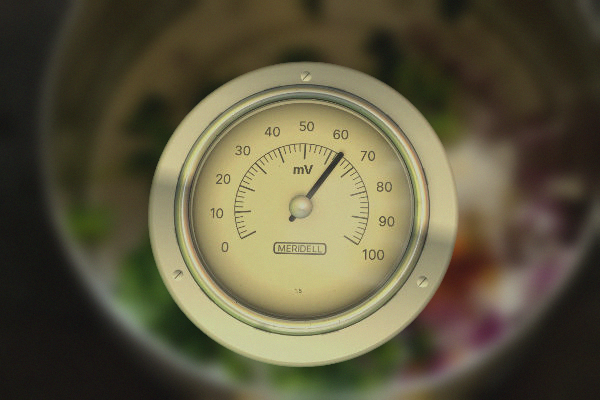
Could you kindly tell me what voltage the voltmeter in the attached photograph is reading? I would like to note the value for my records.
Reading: 64 mV
